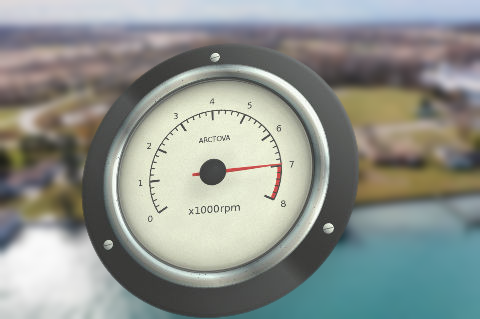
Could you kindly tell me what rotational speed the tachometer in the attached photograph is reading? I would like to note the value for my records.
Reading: 7000 rpm
